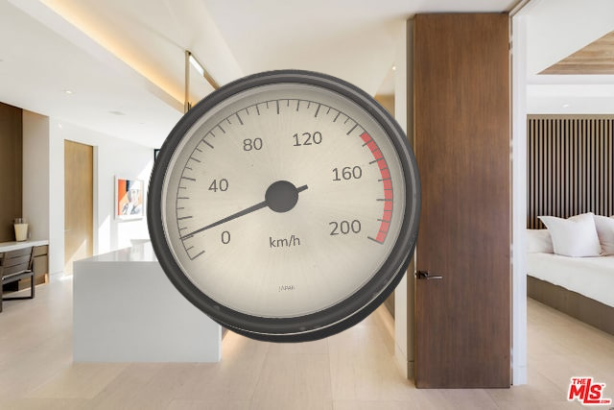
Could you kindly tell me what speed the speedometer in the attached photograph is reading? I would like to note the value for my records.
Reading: 10 km/h
